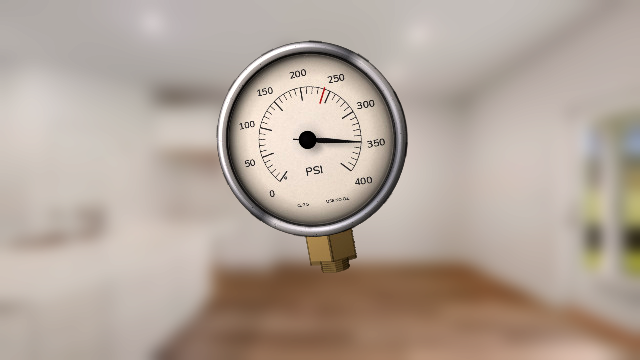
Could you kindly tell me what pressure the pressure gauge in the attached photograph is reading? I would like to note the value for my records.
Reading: 350 psi
